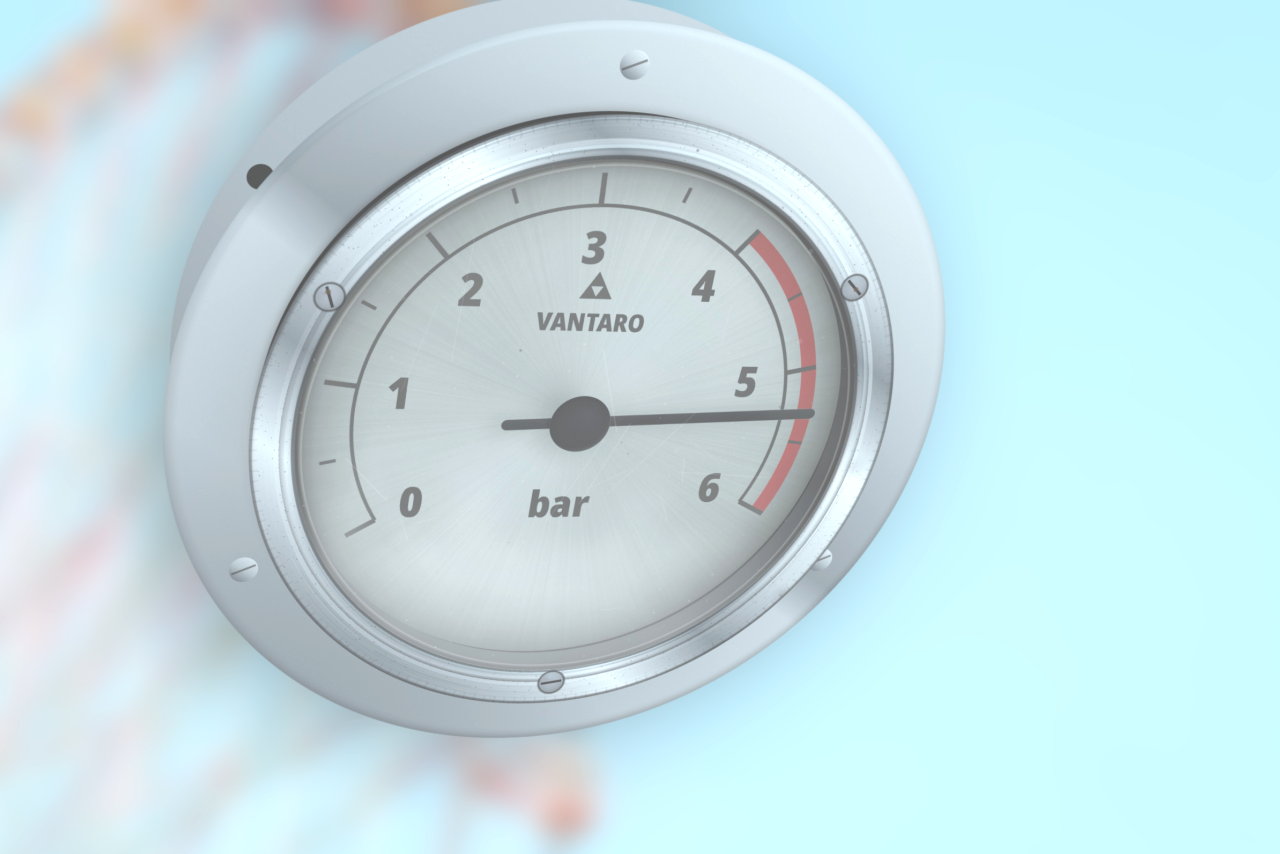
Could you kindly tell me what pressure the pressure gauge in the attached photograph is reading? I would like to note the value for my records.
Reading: 5.25 bar
